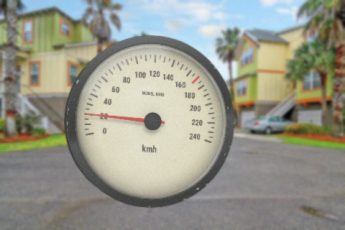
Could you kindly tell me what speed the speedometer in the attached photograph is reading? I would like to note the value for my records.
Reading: 20 km/h
